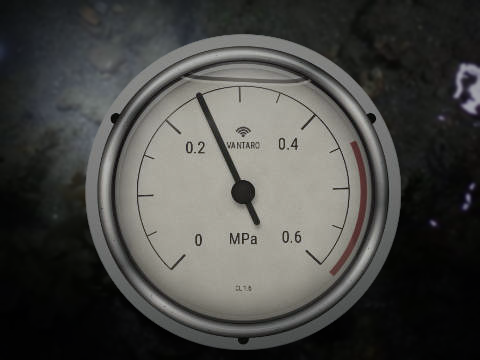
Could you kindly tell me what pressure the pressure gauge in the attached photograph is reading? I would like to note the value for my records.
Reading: 0.25 MPa
